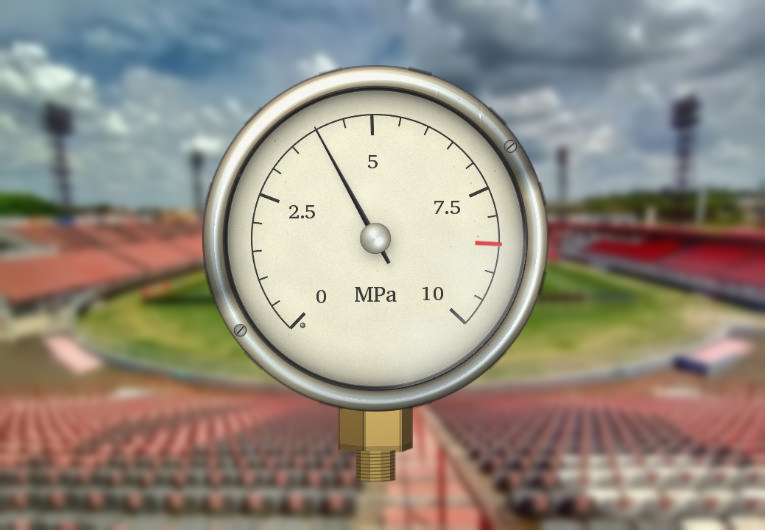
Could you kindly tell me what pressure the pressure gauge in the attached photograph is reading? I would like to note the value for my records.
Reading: 4 MPa
